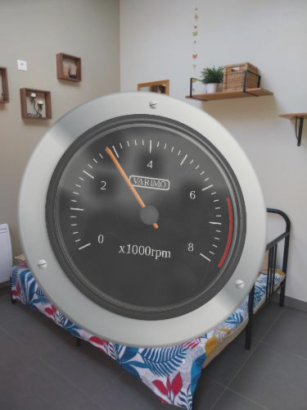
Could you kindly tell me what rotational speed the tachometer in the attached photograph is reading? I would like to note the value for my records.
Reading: 2800 rpm
